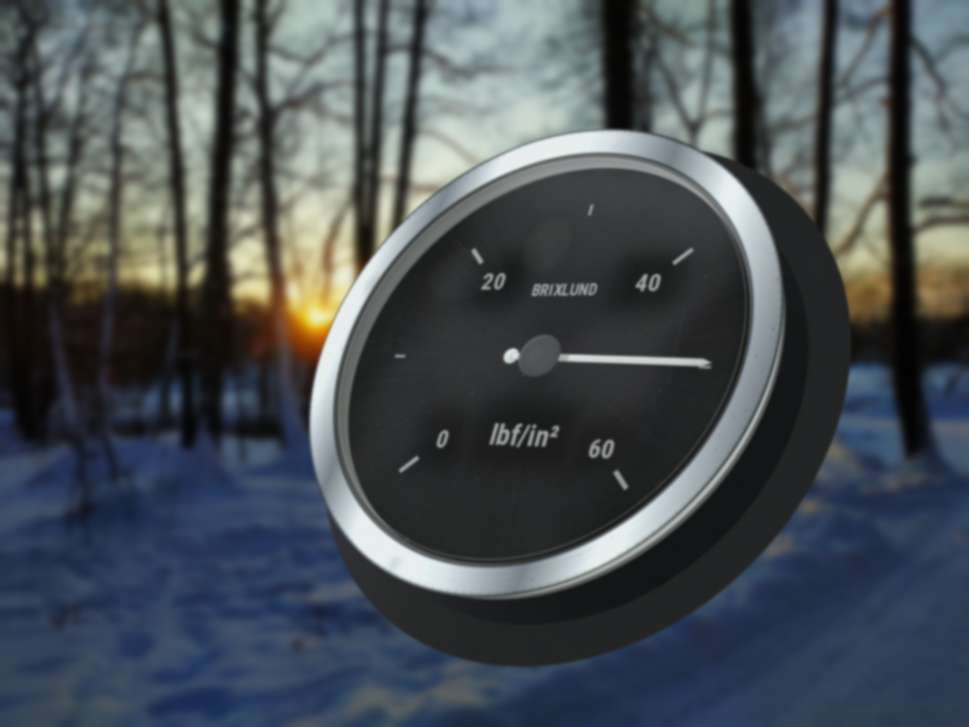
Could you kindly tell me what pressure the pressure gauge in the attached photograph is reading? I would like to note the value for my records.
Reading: 50 psi
